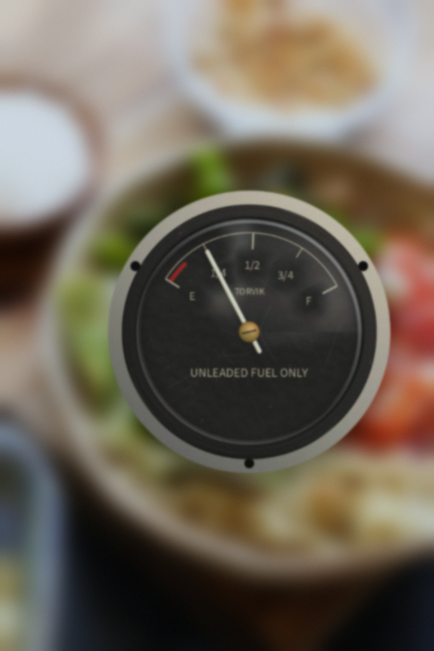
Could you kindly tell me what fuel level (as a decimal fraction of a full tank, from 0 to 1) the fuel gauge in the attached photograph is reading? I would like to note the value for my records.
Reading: 0.25
